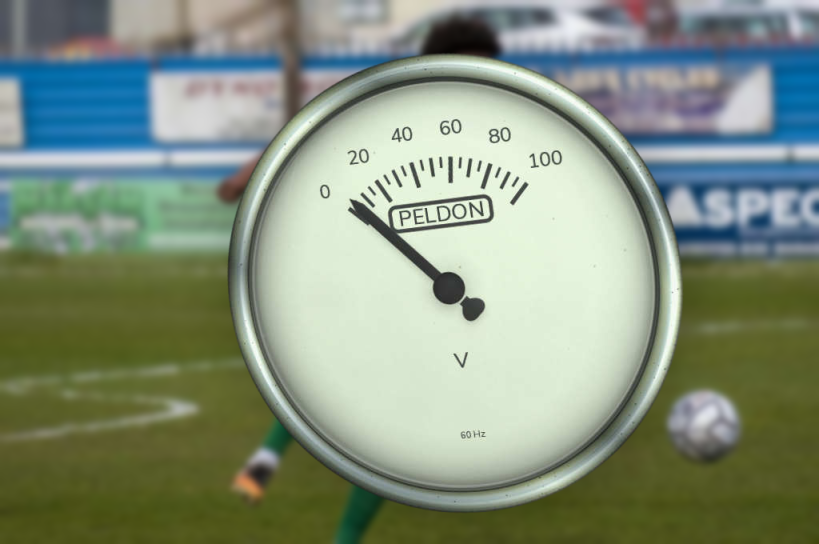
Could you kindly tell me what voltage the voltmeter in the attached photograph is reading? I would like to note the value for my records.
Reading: 5 V
